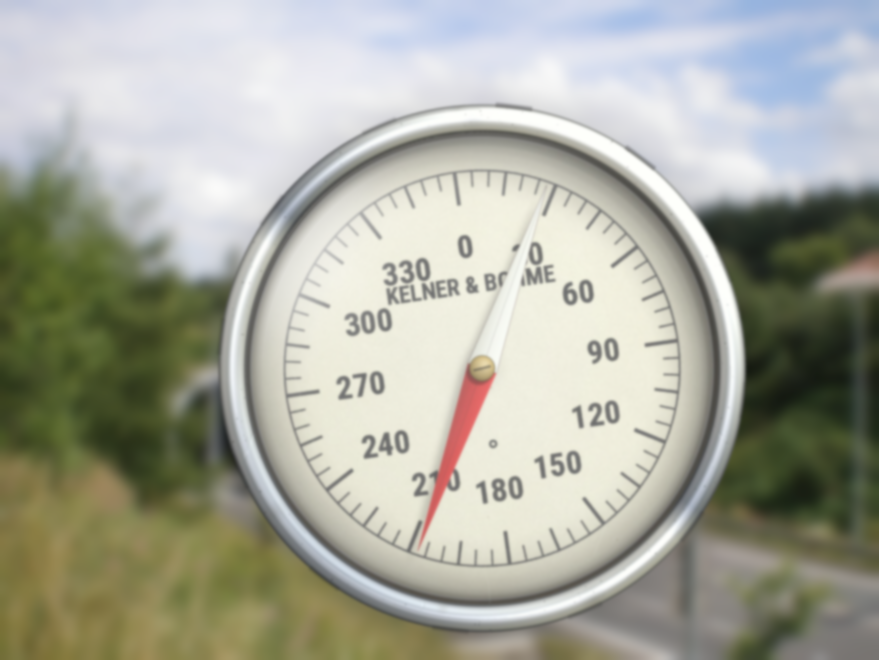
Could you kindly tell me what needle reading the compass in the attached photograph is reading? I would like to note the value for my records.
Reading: 207.5 °
